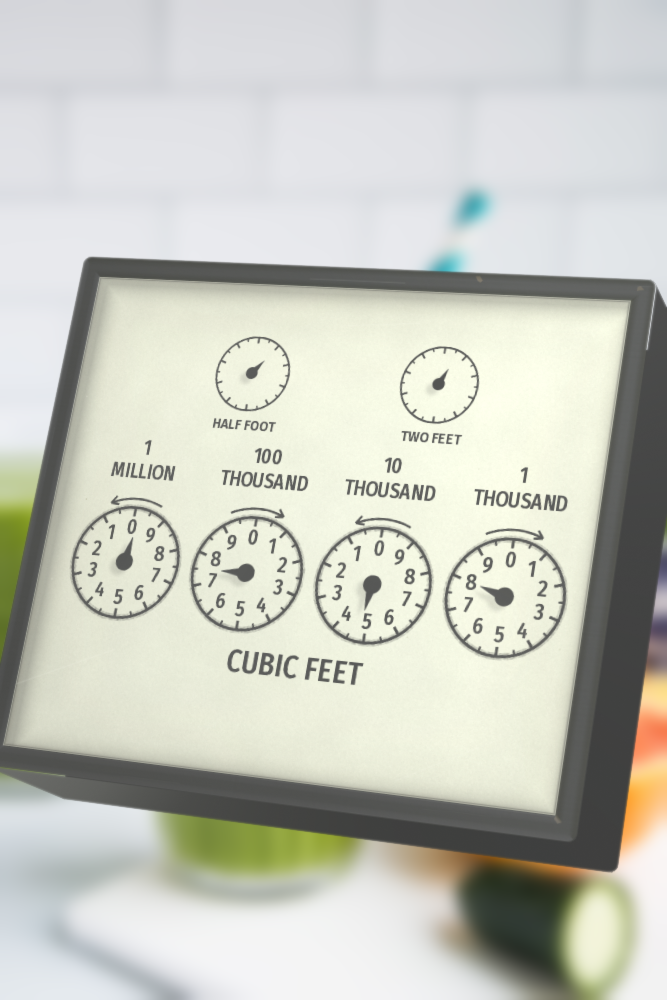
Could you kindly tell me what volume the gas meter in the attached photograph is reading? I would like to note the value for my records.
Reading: 974800 ft³
